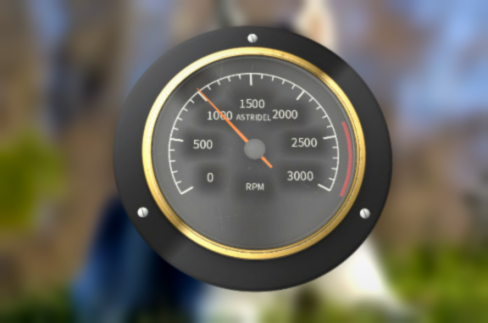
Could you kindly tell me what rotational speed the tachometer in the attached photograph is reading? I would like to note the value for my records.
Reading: 1000 rpm
